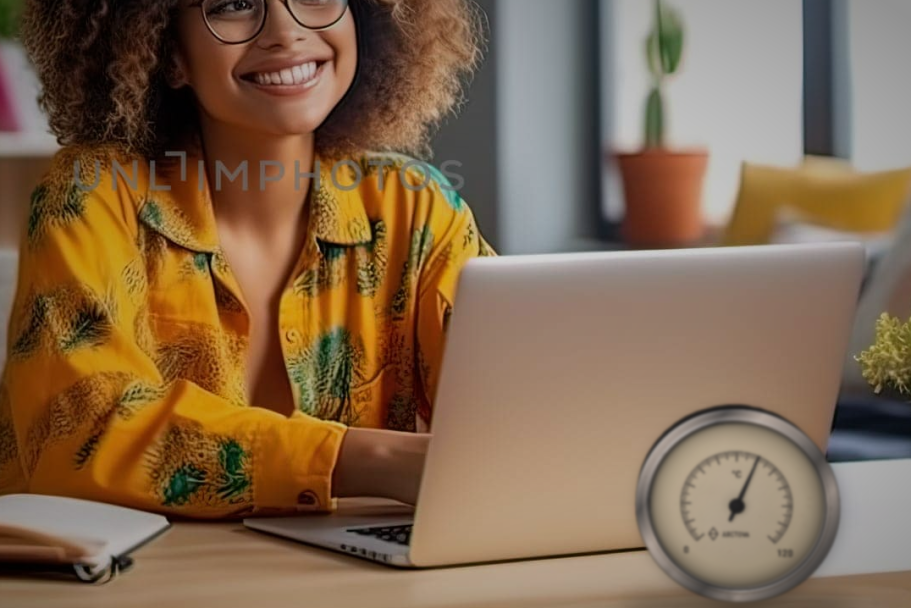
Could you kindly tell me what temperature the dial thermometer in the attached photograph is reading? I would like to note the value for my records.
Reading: 70 °C
